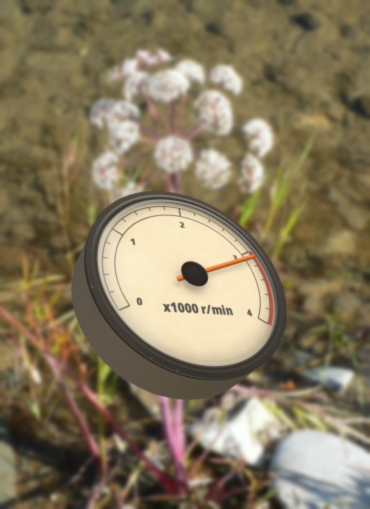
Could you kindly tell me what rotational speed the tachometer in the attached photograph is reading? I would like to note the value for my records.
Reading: 3100 rpm
